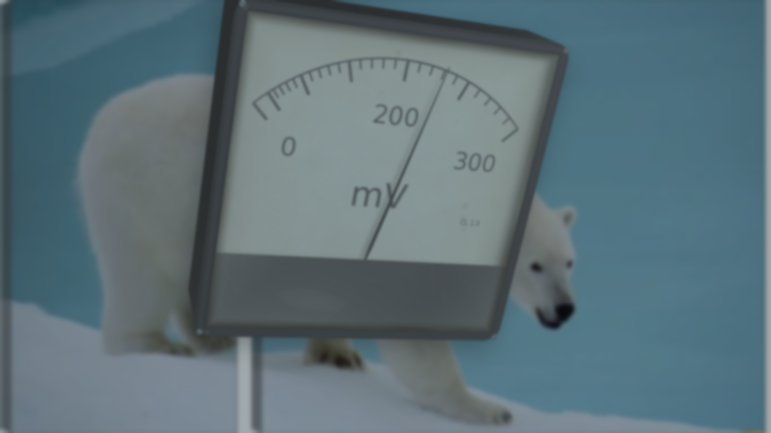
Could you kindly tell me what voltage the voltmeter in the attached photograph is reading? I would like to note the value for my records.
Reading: 230 mV
